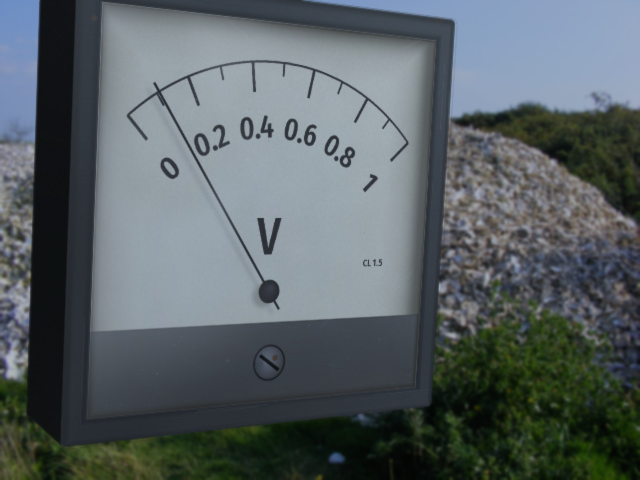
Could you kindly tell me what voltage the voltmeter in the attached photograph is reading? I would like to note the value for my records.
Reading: 0.1 V
